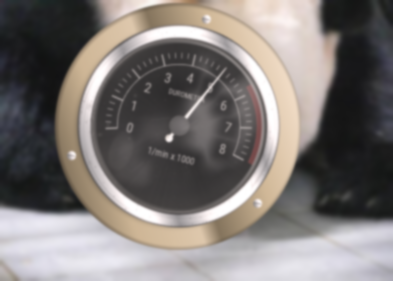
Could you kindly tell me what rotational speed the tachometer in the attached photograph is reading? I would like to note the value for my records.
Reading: 5000 rpm
